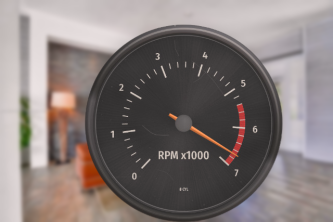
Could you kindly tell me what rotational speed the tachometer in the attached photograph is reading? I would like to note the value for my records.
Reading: 6700 rpm
